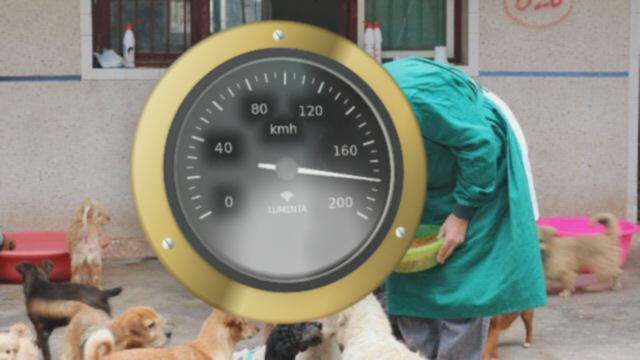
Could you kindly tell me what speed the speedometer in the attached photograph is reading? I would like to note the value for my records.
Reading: 180 km/h
